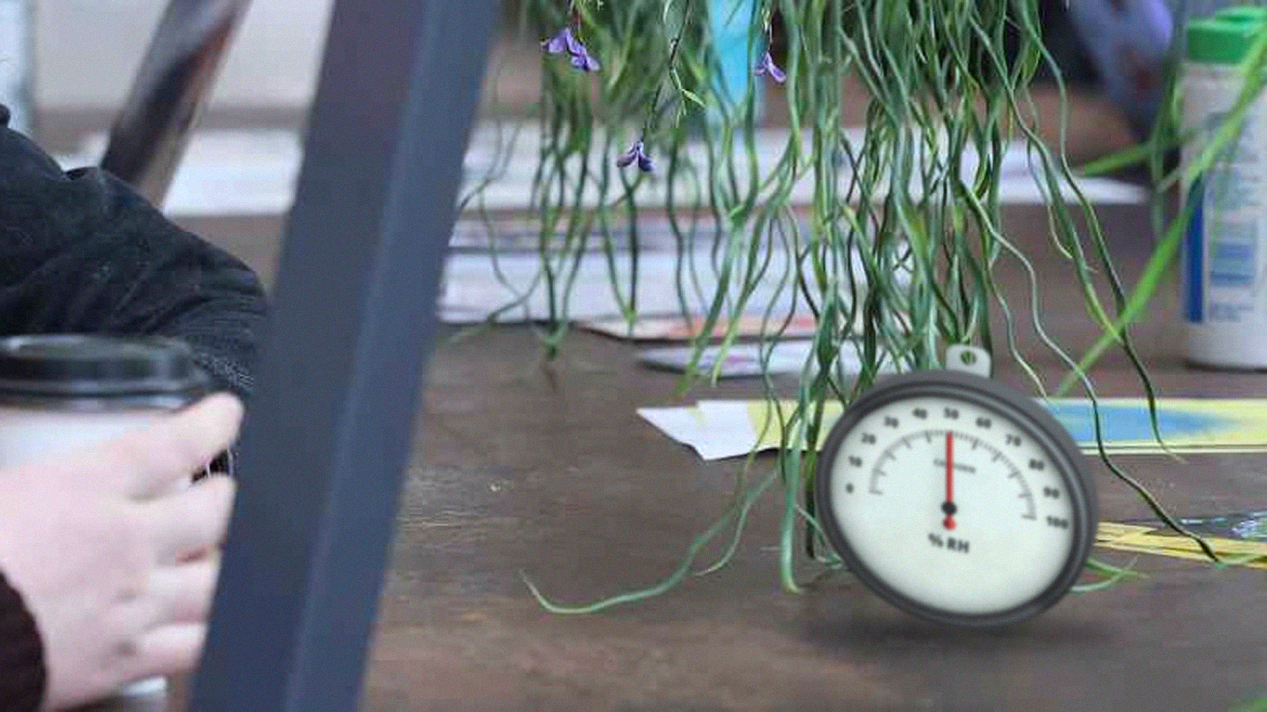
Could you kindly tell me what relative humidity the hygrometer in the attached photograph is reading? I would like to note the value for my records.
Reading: 50 %
